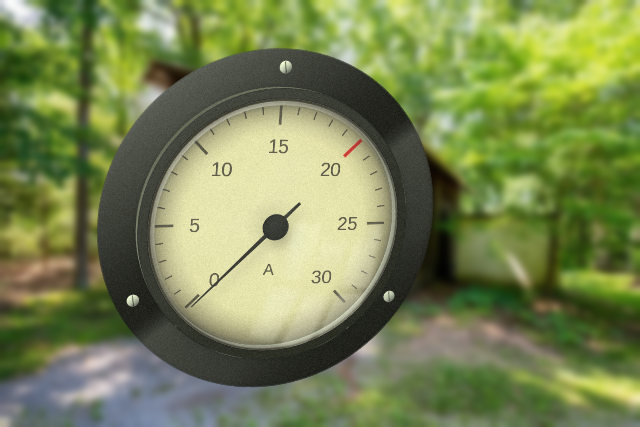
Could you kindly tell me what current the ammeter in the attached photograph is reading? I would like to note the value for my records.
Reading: 0 A
